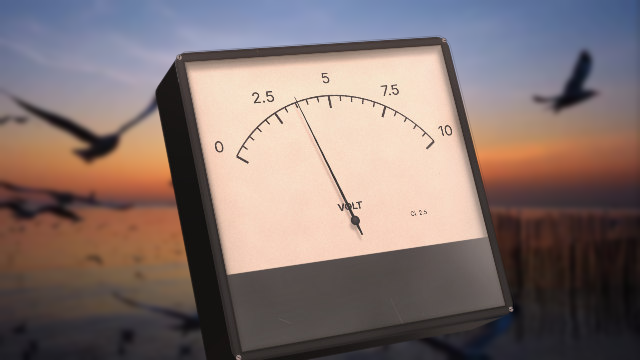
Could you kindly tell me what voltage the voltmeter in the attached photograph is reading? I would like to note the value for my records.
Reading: 3.5 V
